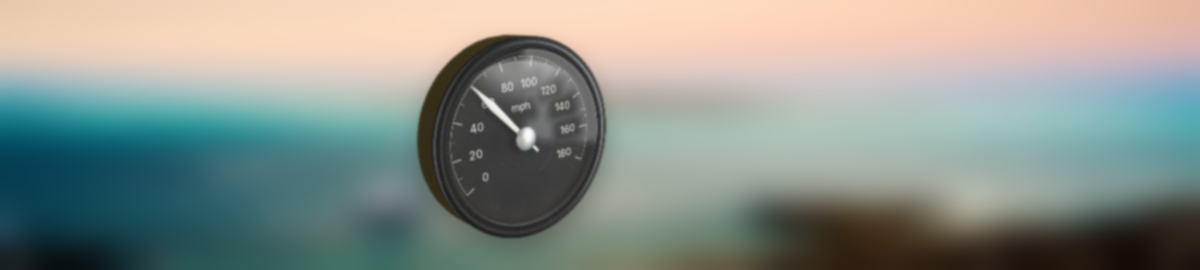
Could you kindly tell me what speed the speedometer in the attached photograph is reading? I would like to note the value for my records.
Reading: 60 mph
